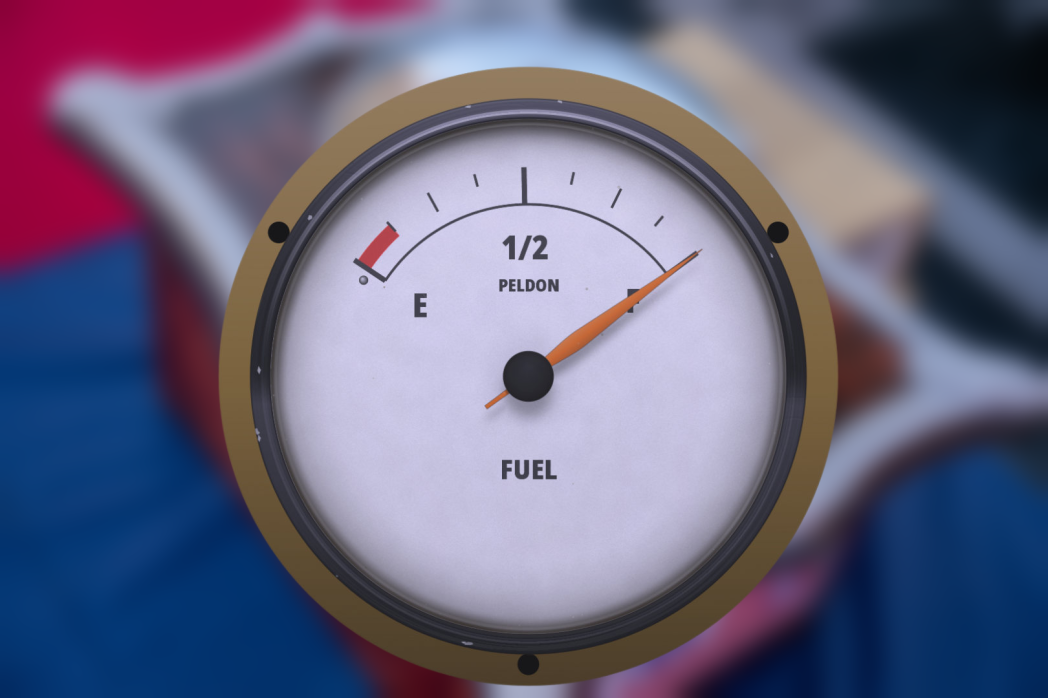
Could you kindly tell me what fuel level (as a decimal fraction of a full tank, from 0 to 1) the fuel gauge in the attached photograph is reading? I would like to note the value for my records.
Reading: 1
